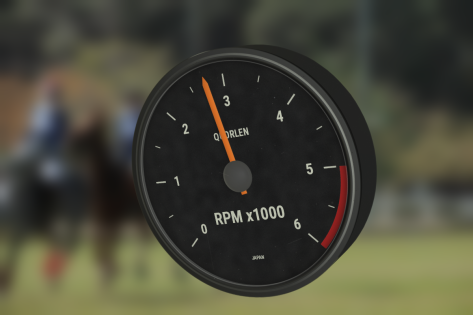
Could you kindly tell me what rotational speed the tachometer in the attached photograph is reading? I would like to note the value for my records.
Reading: 2750 rpm
